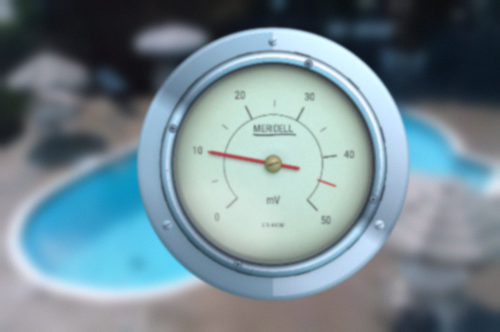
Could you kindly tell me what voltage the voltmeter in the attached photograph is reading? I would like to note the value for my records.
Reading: 10 mV
